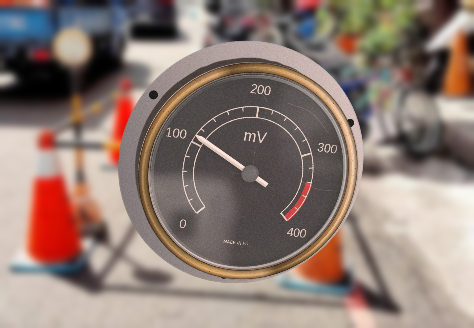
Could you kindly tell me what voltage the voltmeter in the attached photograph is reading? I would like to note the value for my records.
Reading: 110 mV
